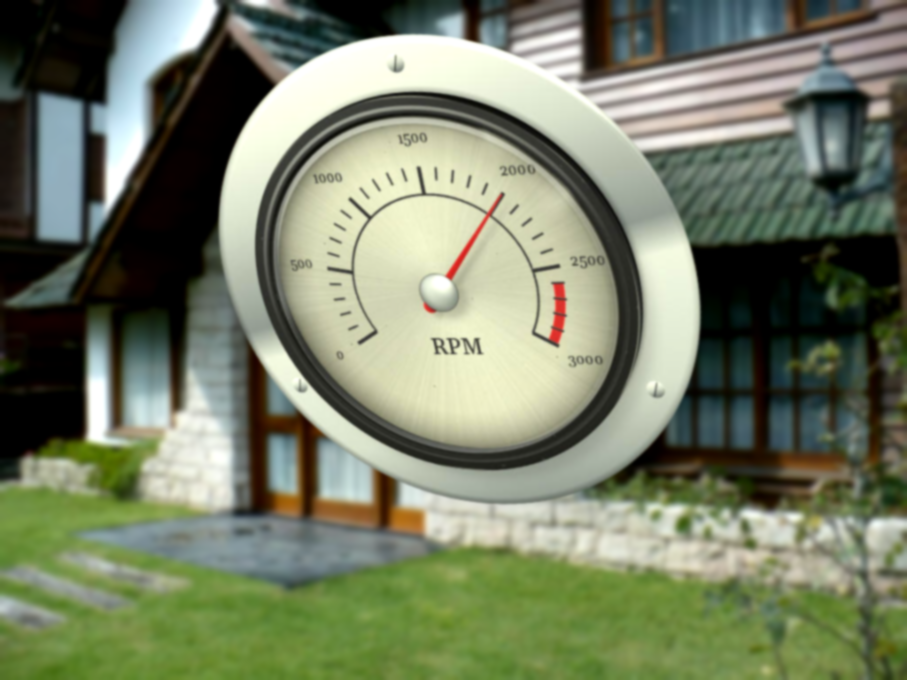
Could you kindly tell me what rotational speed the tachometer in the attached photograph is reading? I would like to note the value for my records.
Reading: 2000 rpm
